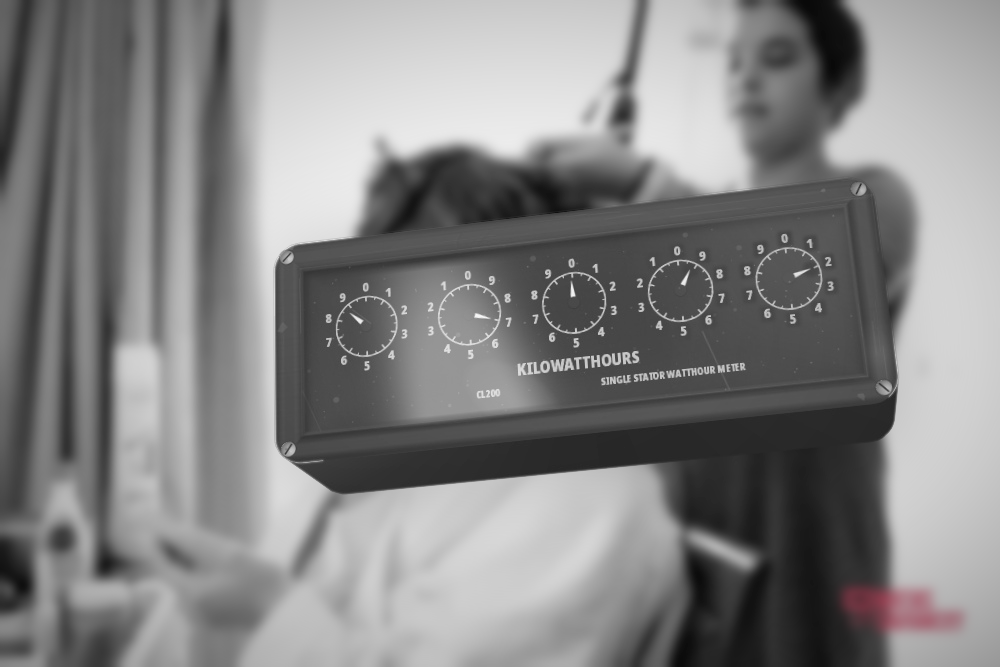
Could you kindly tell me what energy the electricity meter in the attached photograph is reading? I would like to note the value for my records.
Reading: 86992 kWh
